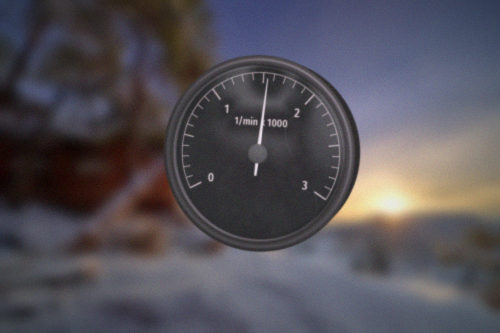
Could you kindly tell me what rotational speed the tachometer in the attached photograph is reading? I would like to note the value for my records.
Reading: 1550 rpm
